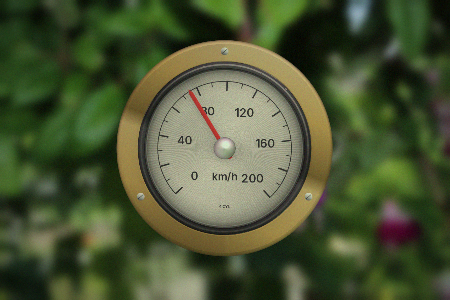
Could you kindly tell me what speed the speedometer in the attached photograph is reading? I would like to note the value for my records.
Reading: 75 km/h
